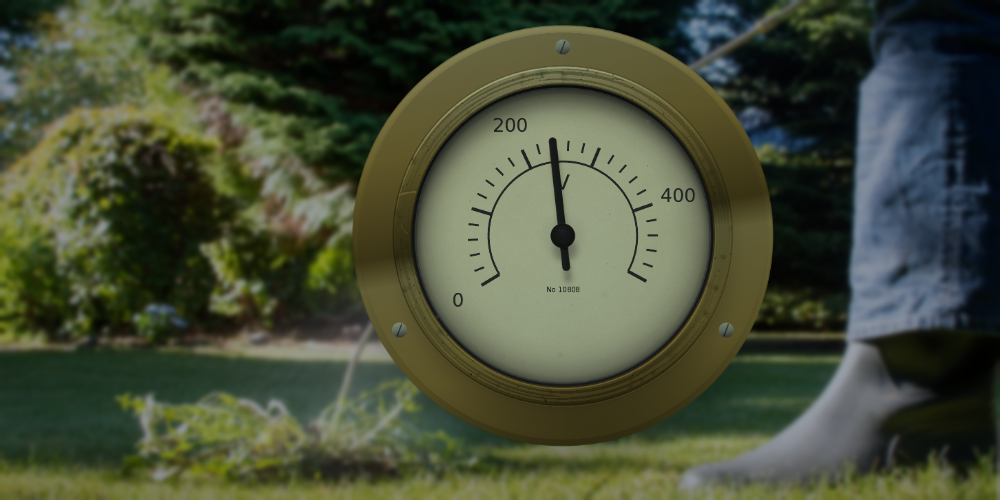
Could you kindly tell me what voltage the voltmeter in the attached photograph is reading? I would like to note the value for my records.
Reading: 240 V
